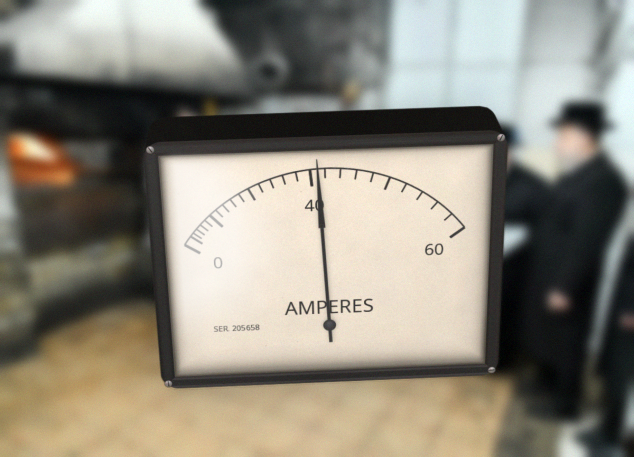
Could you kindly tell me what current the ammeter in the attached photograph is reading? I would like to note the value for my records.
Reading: 41 A
